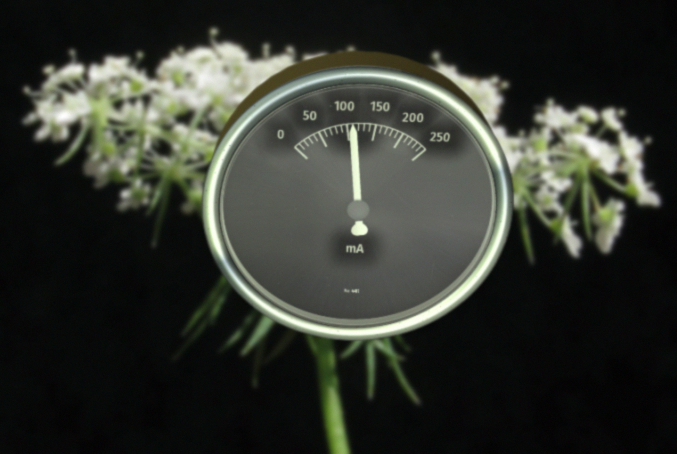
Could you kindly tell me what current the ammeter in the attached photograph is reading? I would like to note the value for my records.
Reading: 110 mA
